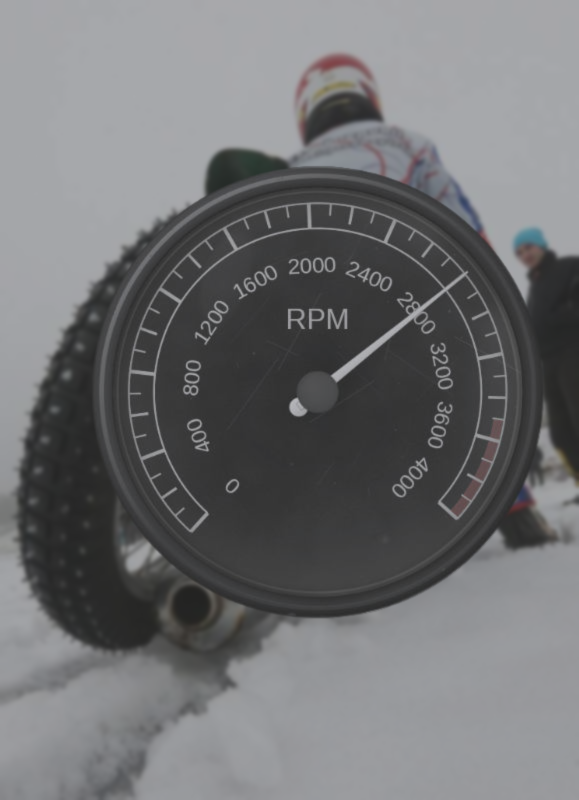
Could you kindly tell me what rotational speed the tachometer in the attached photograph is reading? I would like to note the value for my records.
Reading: 2800 rpm
